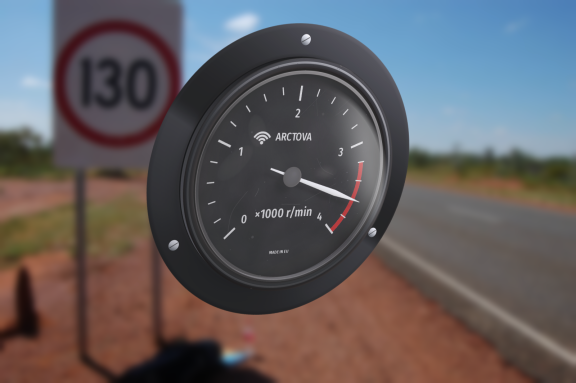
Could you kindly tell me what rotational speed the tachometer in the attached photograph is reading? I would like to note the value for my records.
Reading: 3600 rpm
